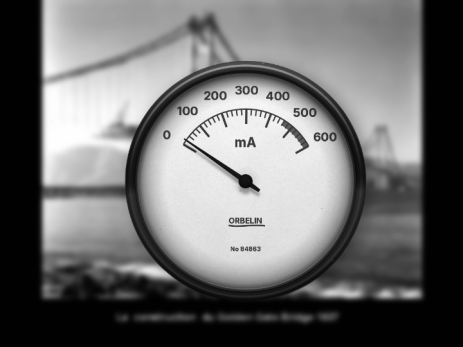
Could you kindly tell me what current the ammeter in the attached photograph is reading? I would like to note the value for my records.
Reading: 20 mA
